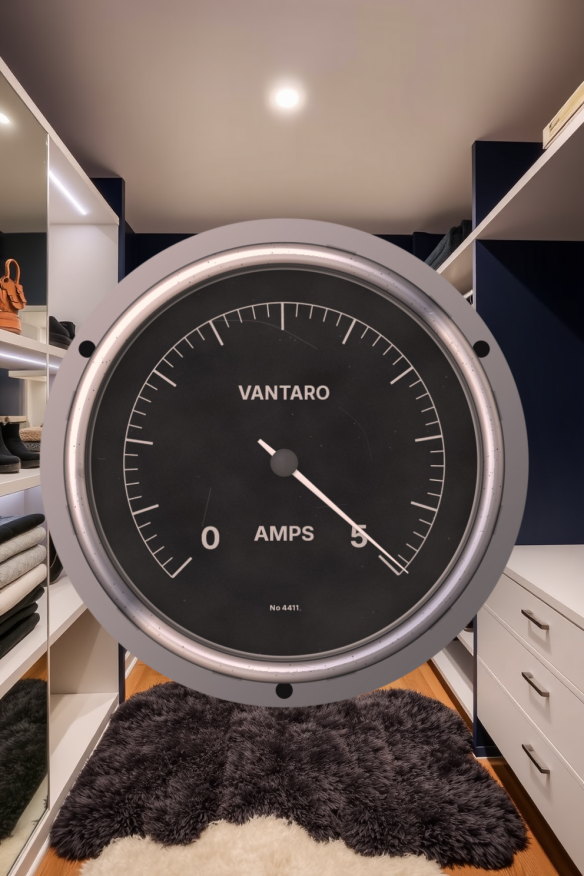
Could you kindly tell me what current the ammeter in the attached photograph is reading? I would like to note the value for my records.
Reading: 4.95 A
